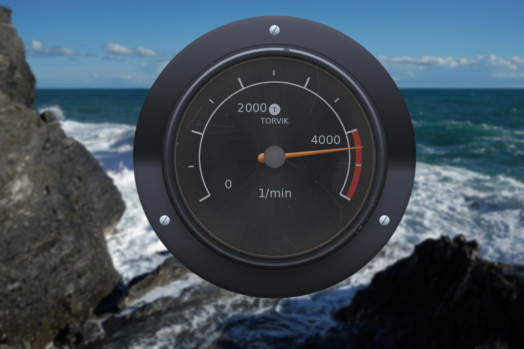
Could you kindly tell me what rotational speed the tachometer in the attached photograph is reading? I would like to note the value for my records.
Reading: 4250 rpm
